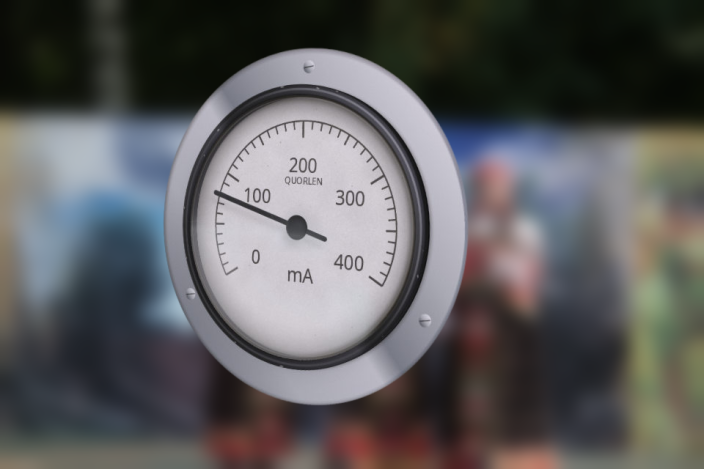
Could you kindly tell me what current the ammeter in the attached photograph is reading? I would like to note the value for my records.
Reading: 80 mA
